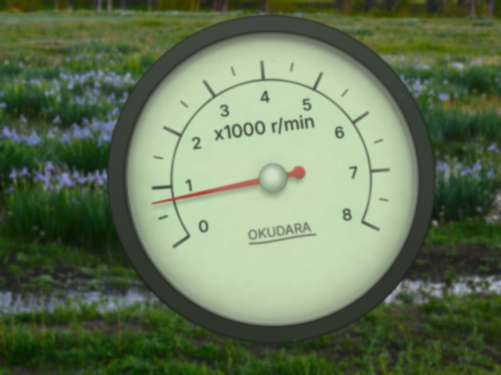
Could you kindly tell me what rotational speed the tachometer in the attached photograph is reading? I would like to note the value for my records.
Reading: 750 rpm
